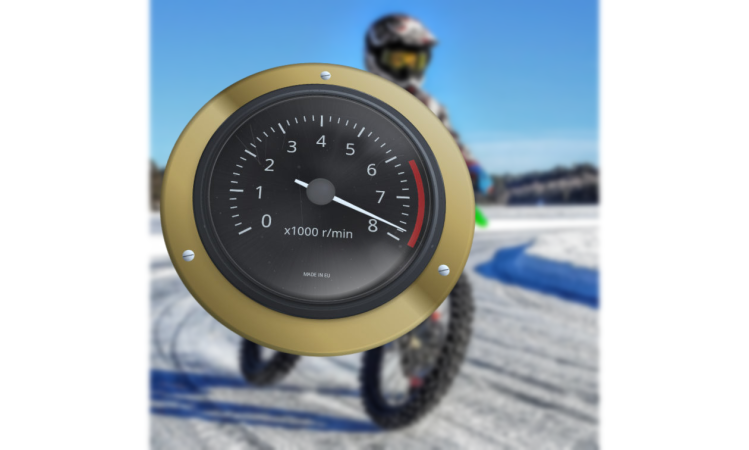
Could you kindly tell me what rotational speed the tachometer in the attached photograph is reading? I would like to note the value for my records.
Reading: 7800 rpm
